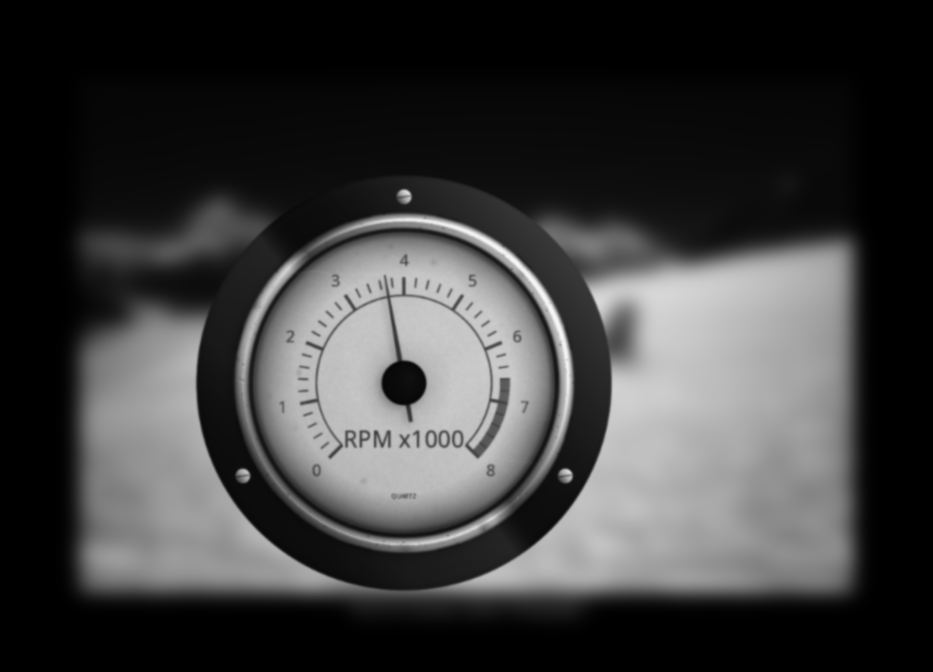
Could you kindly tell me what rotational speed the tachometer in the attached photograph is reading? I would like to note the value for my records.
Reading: 3700 rpm
